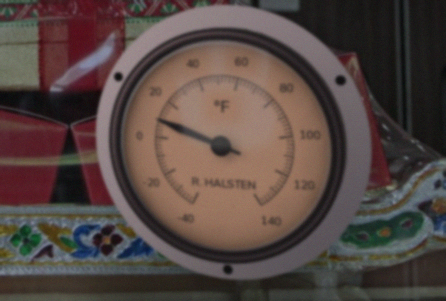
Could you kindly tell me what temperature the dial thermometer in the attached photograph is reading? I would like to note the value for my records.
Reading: 10 °F
